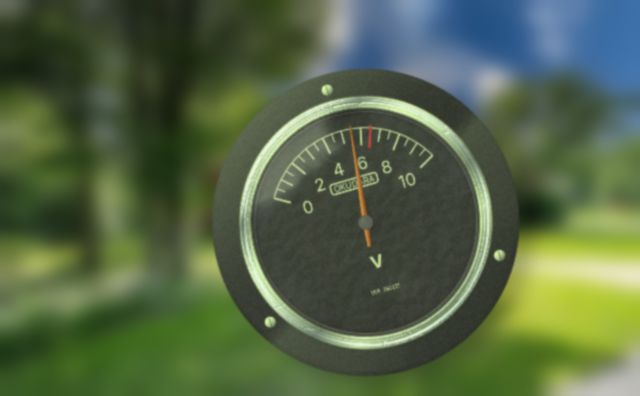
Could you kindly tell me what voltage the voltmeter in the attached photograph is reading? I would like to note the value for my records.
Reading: 5.5 V
